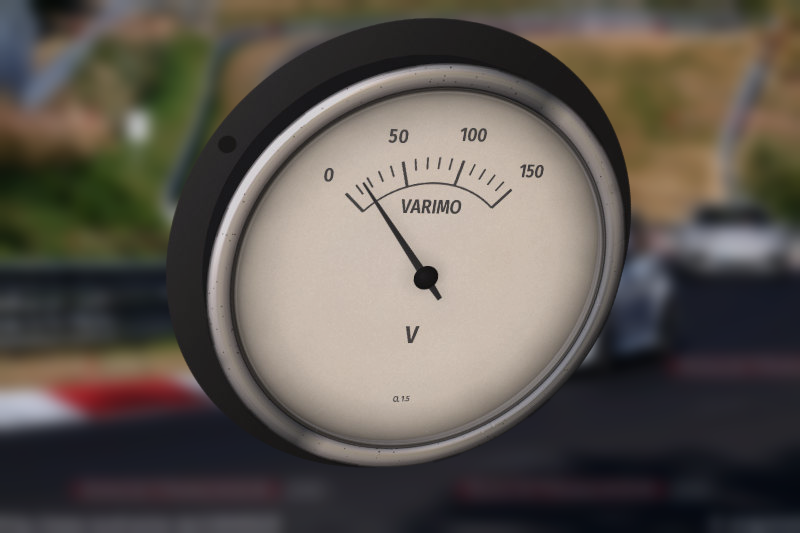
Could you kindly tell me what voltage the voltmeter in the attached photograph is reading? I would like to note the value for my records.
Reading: 15 V
